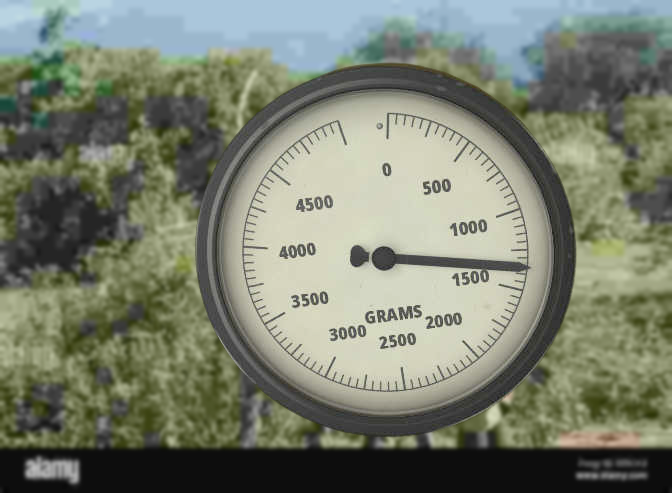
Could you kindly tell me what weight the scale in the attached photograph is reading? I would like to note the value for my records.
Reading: 1350 g
